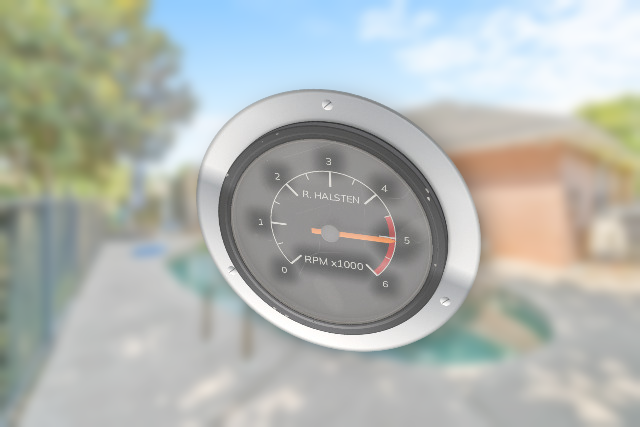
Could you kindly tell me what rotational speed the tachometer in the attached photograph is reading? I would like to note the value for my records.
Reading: 5000 rpm
